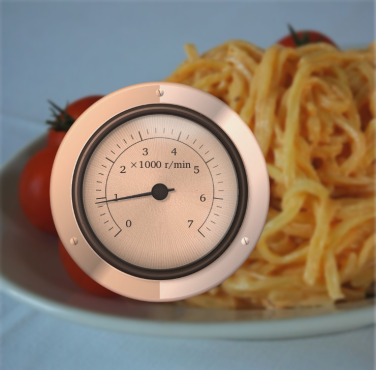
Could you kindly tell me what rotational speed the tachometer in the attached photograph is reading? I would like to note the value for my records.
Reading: 900 rpm
